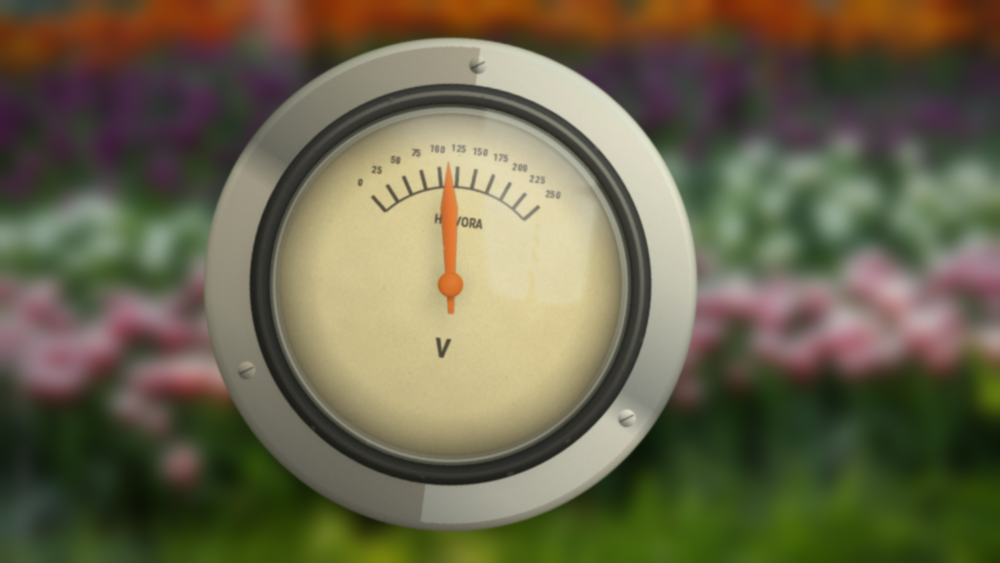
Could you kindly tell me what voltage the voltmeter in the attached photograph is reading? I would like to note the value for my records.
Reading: 112.5 V
